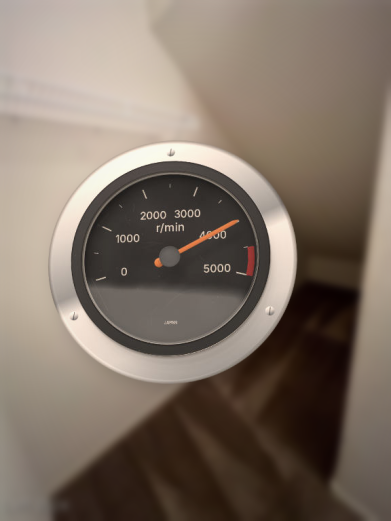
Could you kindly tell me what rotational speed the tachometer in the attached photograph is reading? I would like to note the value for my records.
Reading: 4000 rpm
